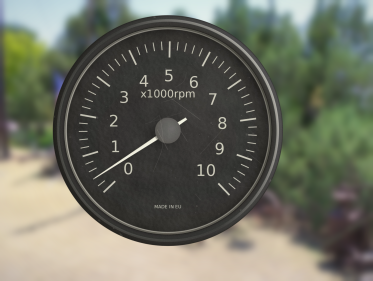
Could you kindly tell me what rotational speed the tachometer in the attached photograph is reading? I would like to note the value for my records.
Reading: 400 rpm
